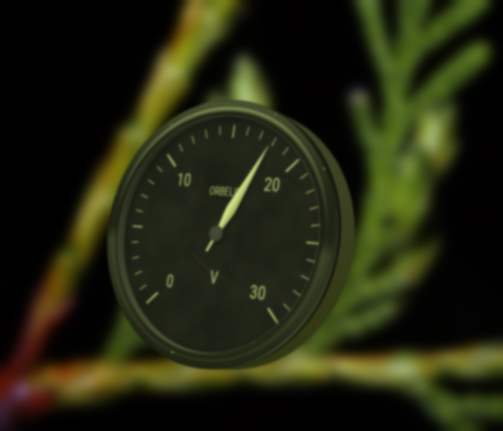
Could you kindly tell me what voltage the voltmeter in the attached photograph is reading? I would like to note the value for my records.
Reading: 18 V
